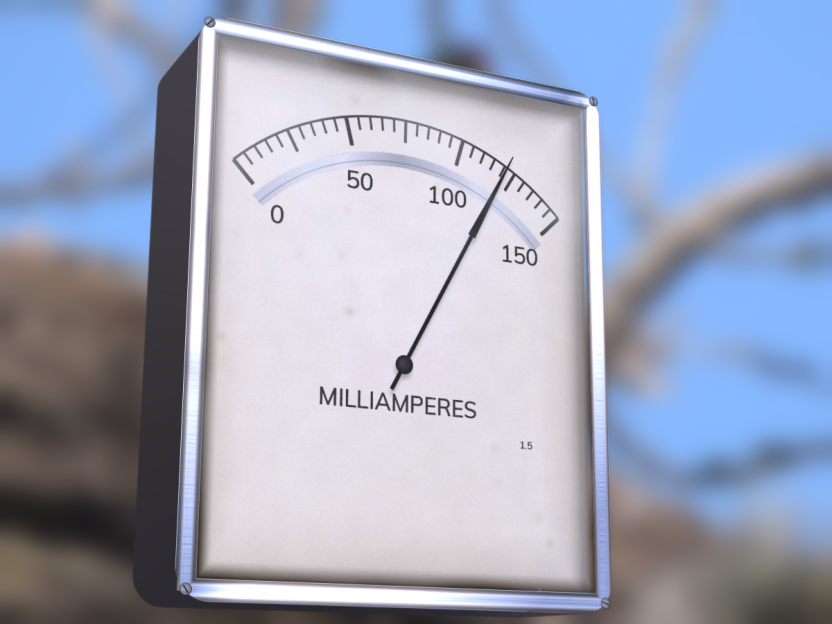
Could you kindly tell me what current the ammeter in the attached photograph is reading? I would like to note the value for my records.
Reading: 120 mA
